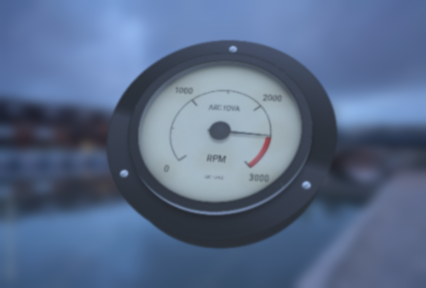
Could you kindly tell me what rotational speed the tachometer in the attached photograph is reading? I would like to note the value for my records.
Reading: 2500 rpm
